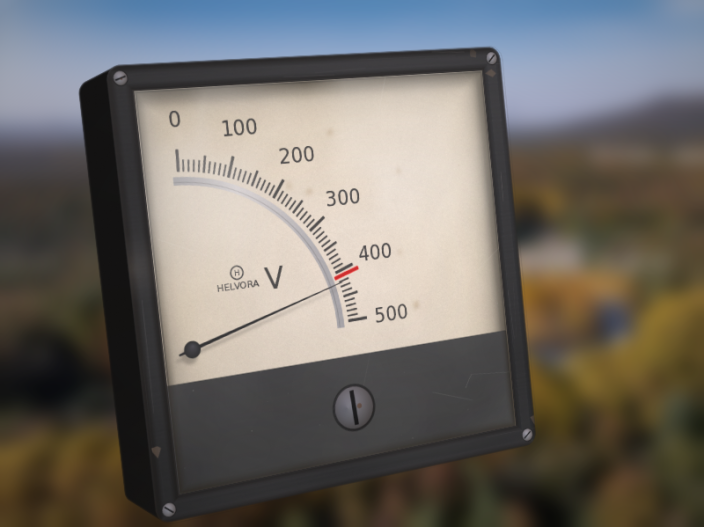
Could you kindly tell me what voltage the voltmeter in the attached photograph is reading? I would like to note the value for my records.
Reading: 420 V
